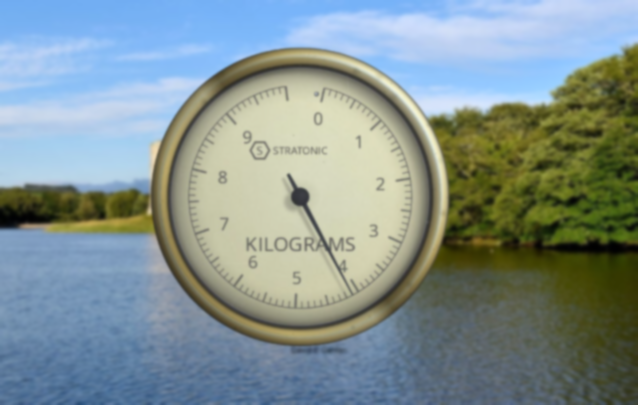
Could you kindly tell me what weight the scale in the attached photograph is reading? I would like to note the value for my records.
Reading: 4.1 kg
